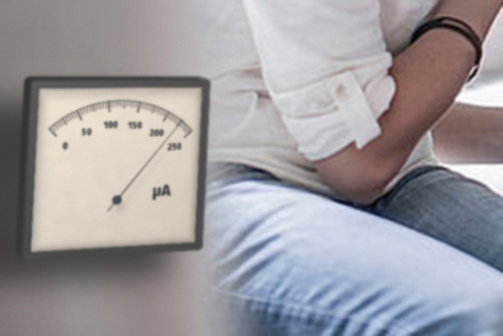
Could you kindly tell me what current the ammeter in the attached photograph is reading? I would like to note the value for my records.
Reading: 225 µA
